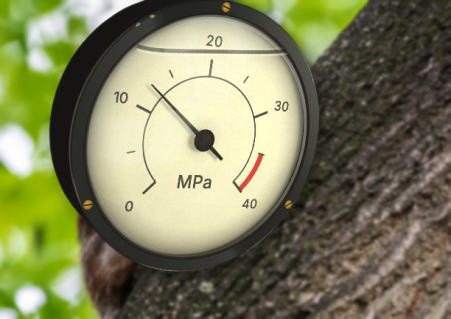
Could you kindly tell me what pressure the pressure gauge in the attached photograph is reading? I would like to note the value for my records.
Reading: 12.5 MPa
